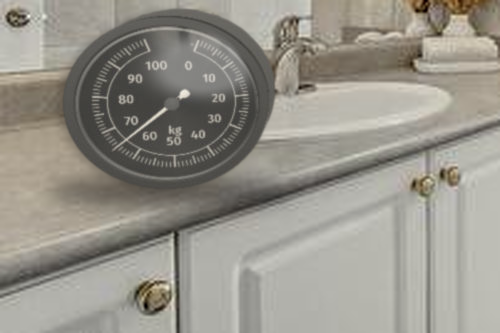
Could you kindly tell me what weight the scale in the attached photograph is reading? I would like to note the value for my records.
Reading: 65 kg
